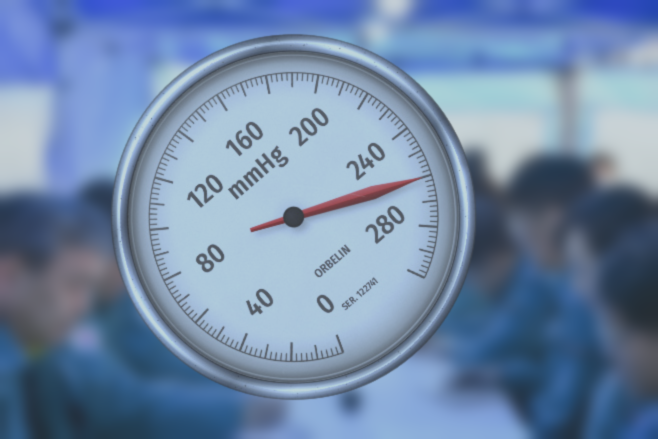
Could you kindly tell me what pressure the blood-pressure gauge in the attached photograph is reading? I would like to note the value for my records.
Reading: 260 mmHg
